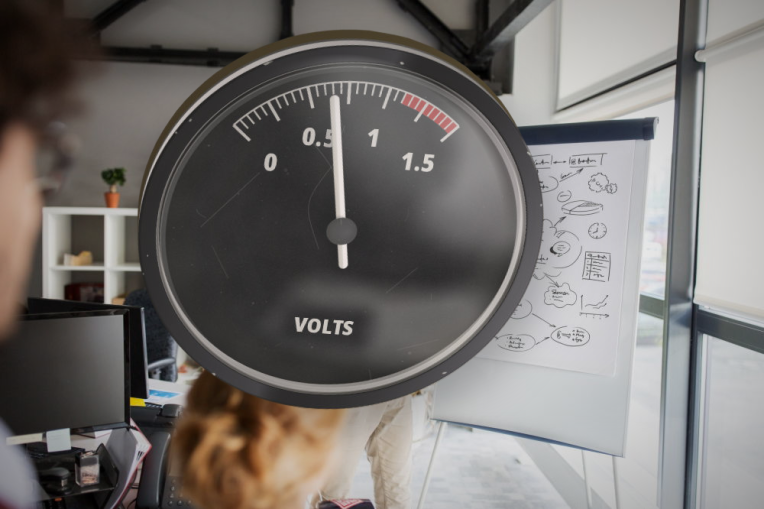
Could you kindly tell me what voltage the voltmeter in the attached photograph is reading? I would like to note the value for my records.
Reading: 0.65 V
